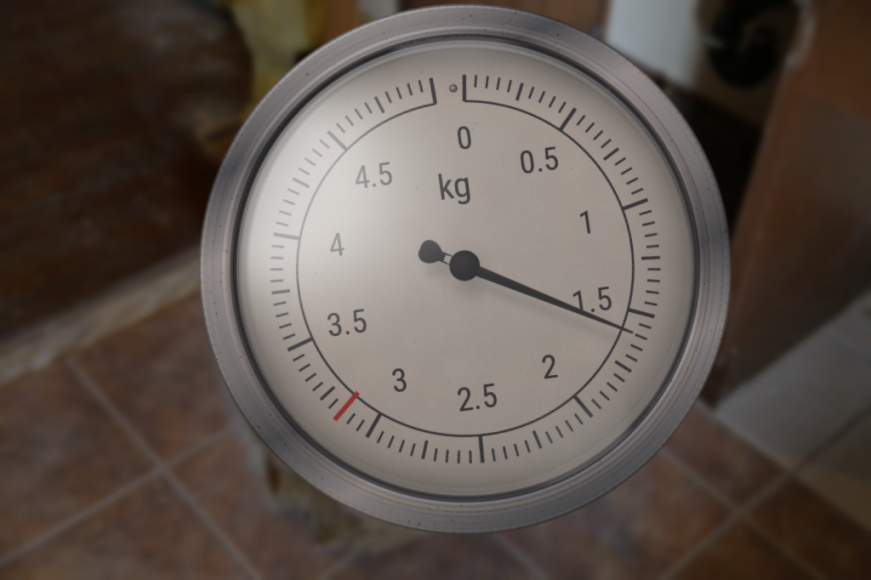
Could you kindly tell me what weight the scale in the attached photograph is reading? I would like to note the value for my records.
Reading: 1.6 kg
